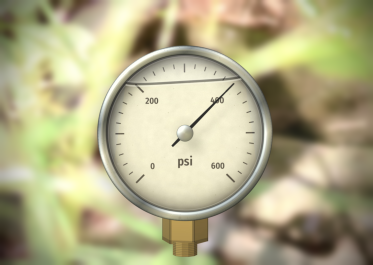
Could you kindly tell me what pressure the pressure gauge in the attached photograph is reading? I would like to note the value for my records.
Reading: 400 psi
